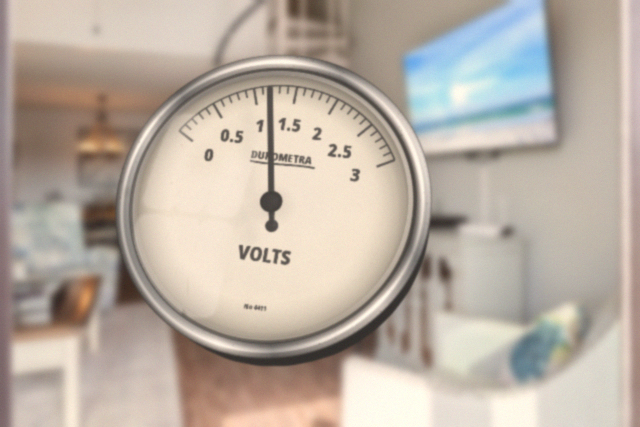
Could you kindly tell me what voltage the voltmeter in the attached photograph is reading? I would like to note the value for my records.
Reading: 1.2 V
